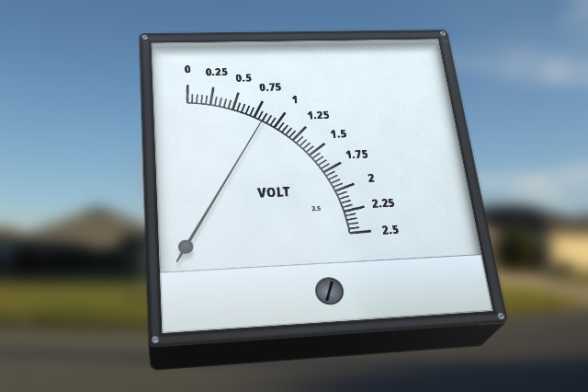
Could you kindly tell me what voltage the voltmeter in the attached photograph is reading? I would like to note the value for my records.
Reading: 0.85 V
